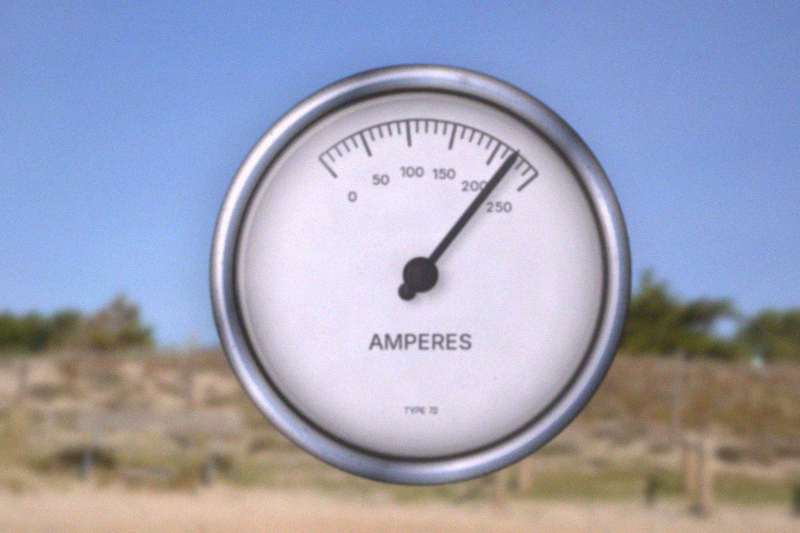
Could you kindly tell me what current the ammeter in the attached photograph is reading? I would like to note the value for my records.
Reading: 220 A
